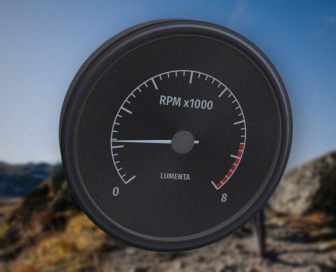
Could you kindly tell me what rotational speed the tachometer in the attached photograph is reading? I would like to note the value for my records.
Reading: 1200 rpm
